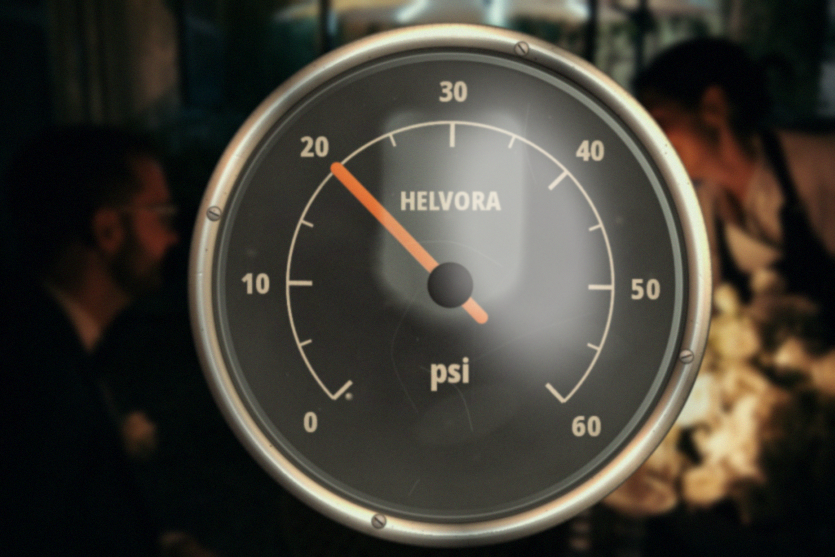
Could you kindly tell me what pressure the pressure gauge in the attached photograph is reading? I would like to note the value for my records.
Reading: 20 psi
